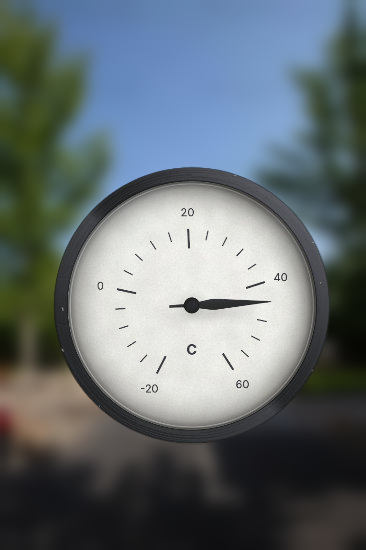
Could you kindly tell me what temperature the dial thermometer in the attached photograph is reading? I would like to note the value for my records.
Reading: 44 °C
